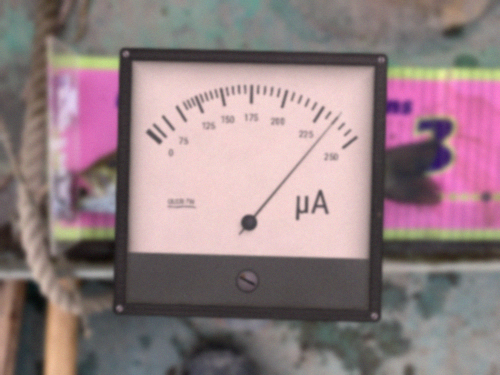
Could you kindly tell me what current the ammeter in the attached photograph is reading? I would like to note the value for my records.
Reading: 235 µA
